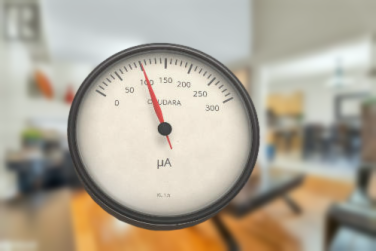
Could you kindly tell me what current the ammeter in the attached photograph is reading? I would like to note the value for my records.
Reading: 100 µA
